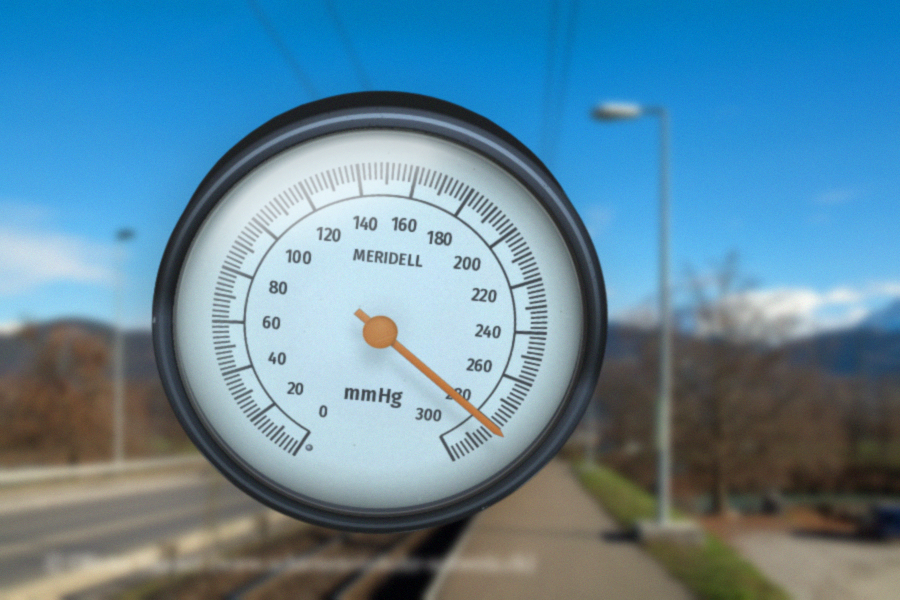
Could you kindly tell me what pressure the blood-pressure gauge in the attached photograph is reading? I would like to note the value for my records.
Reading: 280 mmHg
